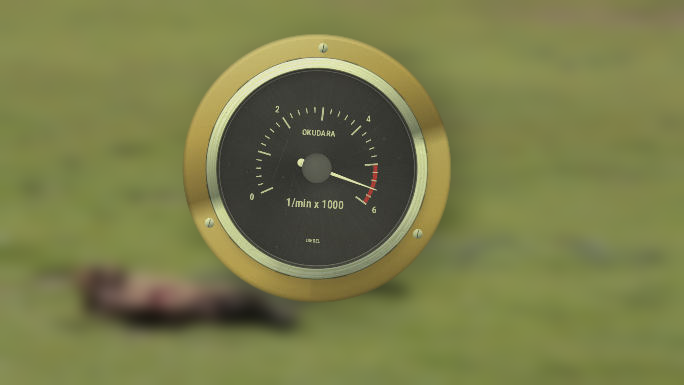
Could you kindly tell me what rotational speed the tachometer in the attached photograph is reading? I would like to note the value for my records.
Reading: 5600 rpm
